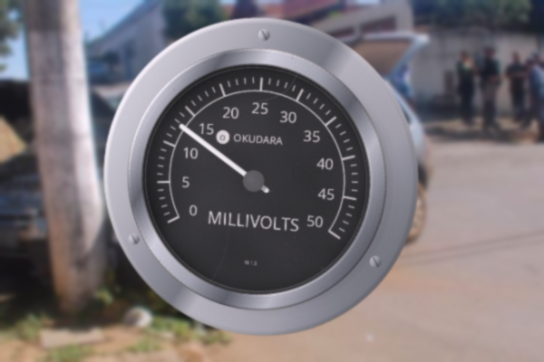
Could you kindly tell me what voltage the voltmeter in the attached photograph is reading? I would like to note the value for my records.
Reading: 13 mV
